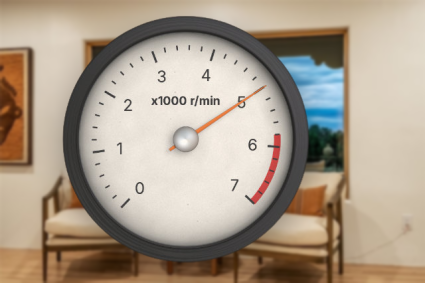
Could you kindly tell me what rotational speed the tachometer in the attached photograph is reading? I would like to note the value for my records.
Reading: 5000 rpm
